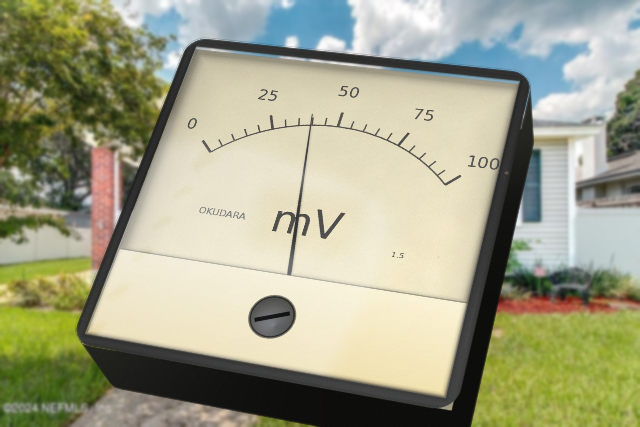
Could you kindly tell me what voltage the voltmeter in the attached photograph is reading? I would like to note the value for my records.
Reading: 40 mV
